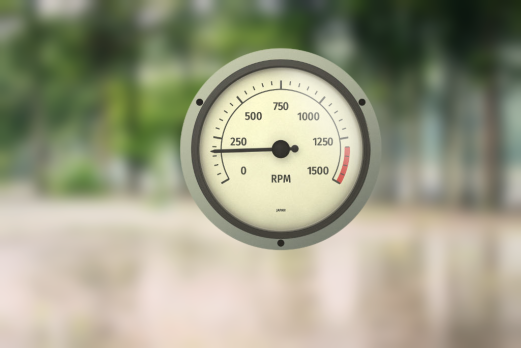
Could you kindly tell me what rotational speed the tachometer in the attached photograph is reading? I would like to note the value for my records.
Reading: 175 rpm
